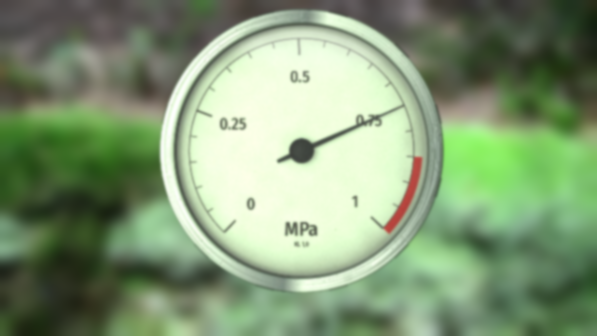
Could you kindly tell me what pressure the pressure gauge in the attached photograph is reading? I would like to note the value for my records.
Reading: 0.75 MPa
